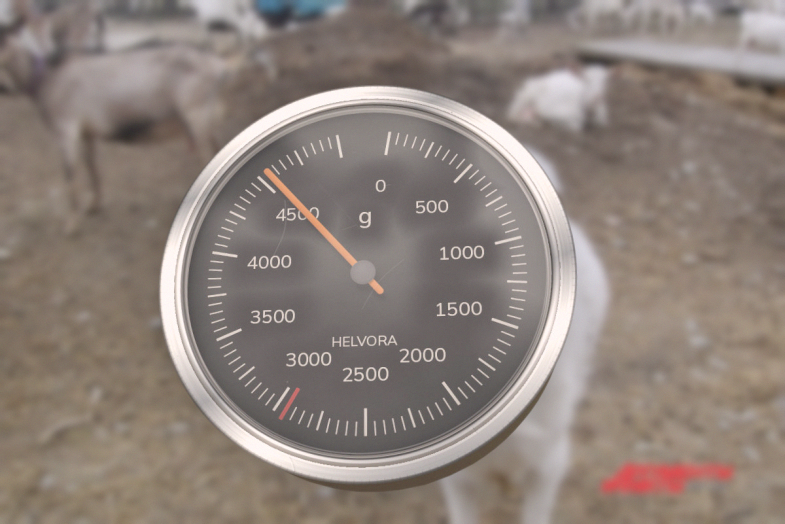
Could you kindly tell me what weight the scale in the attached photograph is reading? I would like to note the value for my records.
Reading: 4550 g
